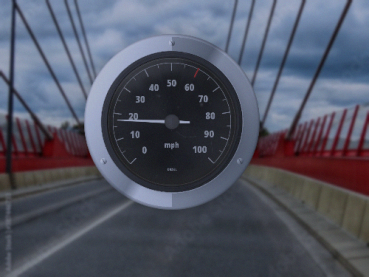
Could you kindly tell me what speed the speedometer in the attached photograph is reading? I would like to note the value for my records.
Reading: 17.5 mph
